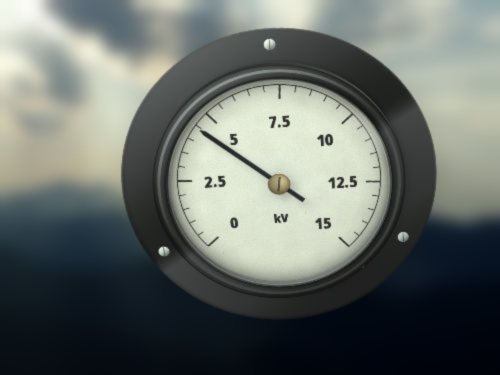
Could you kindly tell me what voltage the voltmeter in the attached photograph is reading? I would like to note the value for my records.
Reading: 4.5 kV
